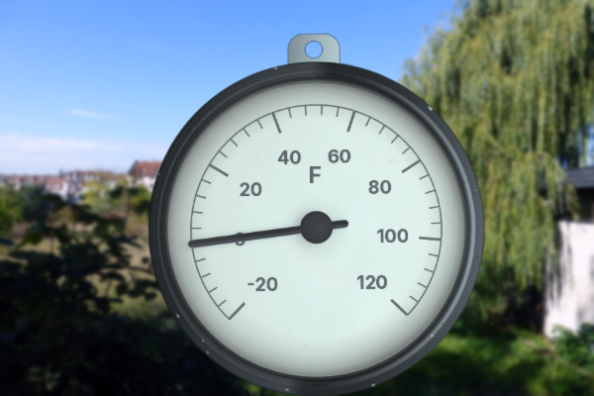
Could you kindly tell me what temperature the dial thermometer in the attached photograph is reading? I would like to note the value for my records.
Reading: 0 °F
